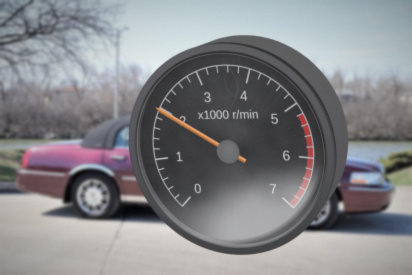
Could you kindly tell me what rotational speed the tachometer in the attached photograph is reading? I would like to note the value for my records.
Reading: 2000 rpm
